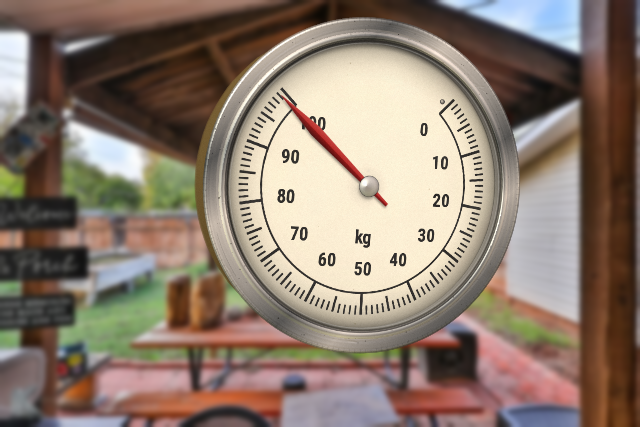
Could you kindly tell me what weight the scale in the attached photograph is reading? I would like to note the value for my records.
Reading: 99 kg
